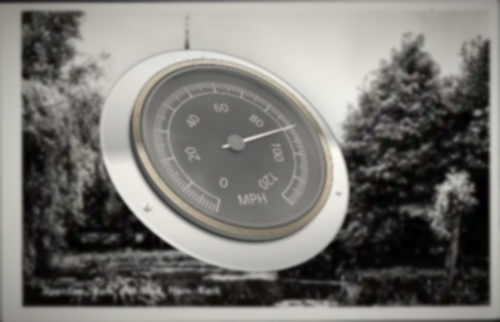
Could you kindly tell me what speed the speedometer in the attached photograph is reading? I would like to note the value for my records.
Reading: 90 mph
